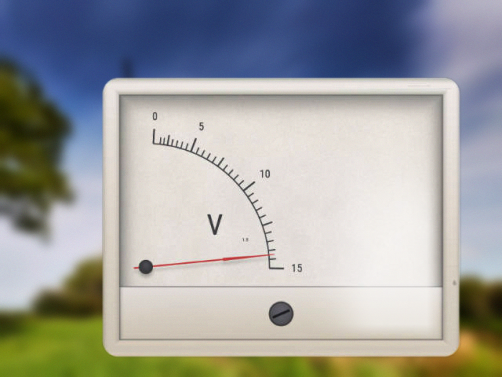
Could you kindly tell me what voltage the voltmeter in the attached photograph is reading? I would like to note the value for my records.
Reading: 14.25 V
